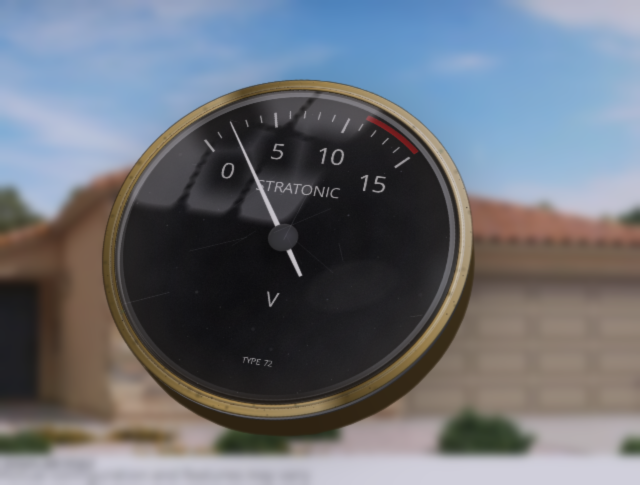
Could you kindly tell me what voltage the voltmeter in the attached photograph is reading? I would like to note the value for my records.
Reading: 2 V
